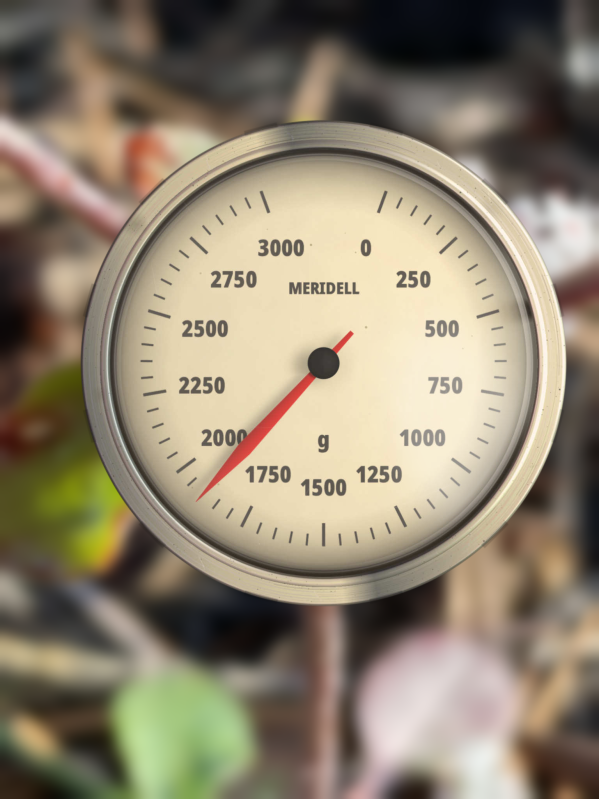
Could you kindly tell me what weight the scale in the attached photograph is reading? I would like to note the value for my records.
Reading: 1900 g
